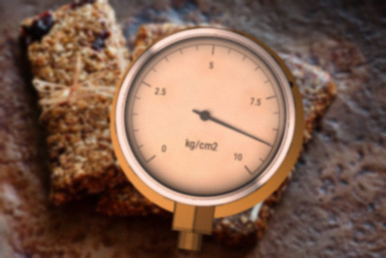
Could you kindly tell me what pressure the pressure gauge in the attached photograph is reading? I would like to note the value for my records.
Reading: 9 kg/cm²
